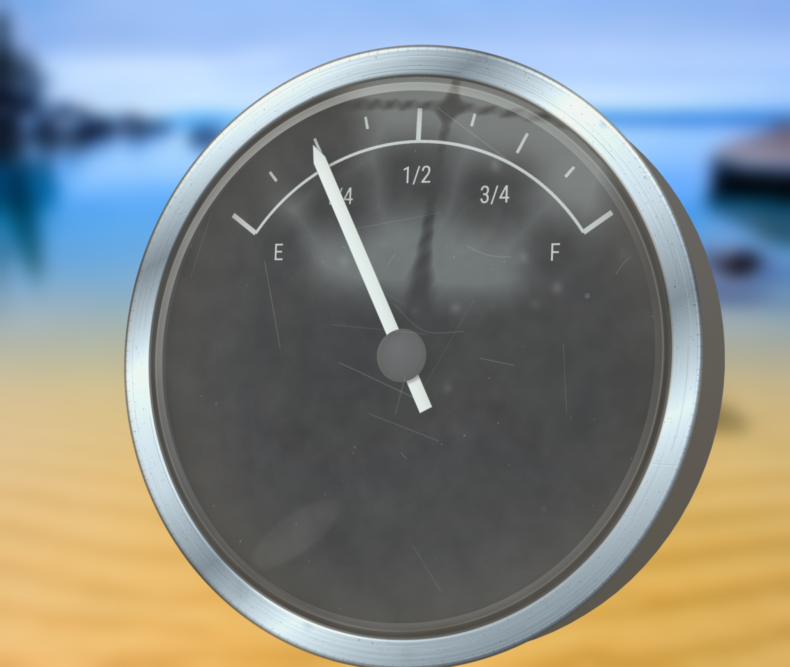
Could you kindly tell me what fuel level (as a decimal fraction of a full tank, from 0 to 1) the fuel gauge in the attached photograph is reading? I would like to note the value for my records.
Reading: 0.25
